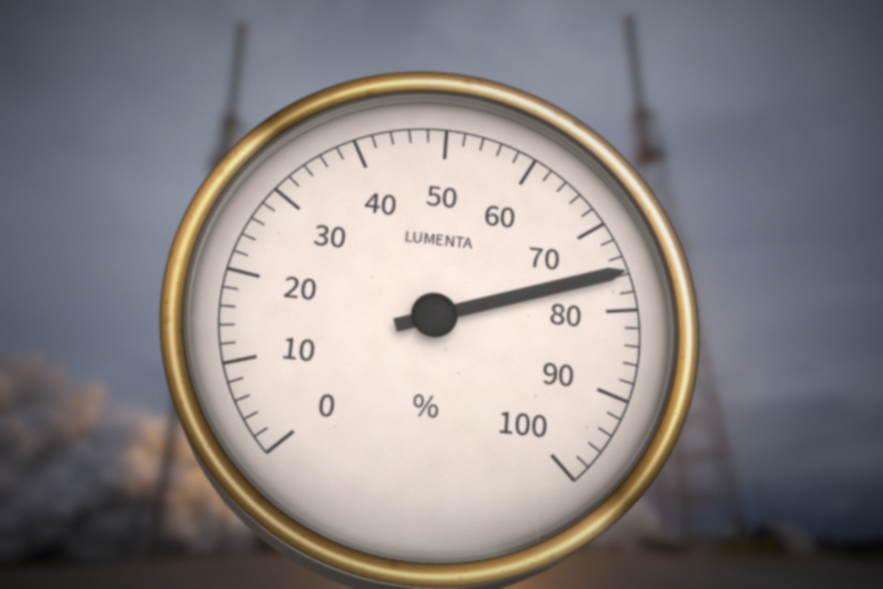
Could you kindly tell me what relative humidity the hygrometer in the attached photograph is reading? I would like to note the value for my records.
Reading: 76 %
